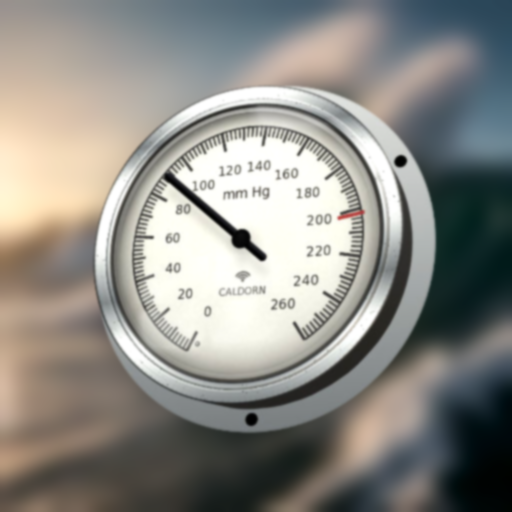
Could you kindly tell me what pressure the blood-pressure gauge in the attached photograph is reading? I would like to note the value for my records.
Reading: 90 mmHg
